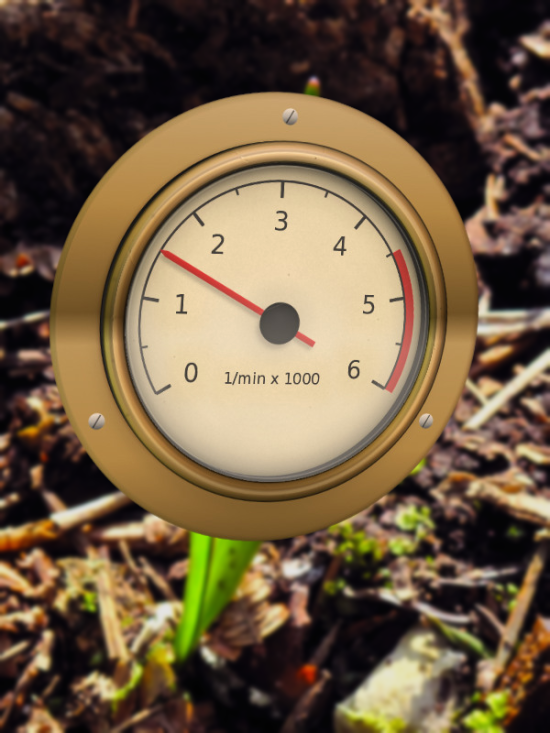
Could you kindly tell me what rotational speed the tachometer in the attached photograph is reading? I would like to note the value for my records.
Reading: 1500 rpm
